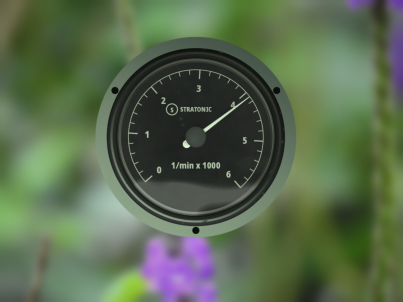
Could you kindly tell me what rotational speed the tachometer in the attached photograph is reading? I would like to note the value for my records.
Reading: 4100 rpm
